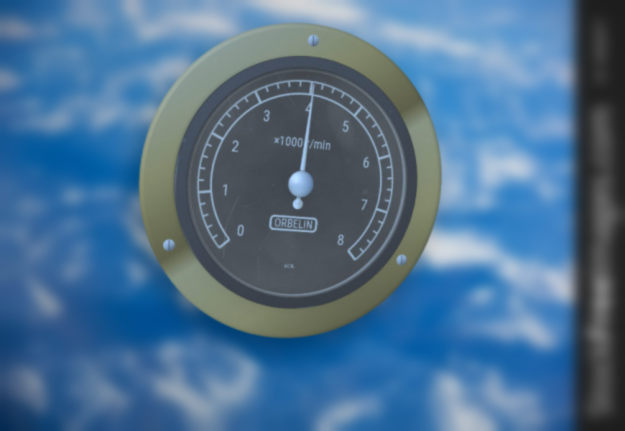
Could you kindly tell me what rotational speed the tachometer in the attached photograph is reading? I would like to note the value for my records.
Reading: 4000 rpm
